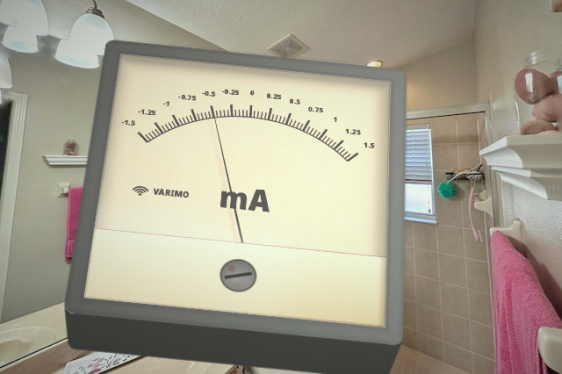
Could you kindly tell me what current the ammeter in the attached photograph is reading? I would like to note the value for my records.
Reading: -0.5 mA
